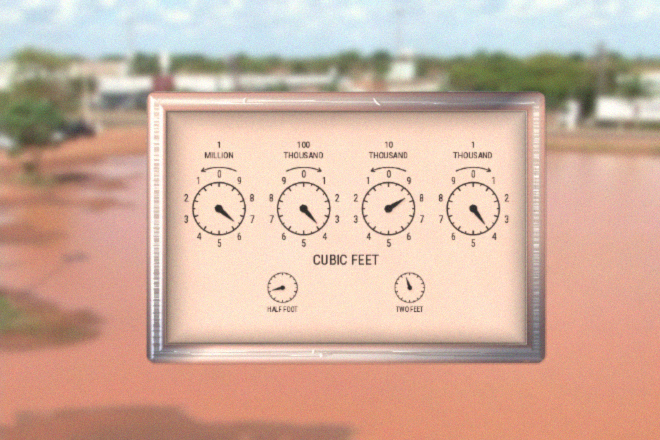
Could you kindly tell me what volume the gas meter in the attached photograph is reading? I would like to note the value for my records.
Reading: 638400 ft³
